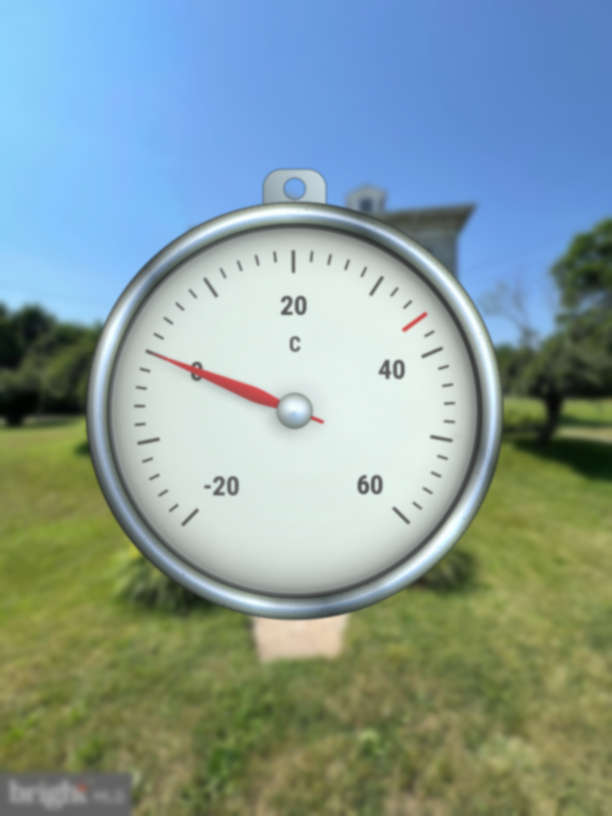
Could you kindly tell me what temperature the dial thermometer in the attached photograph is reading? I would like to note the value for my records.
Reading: 0 °C
